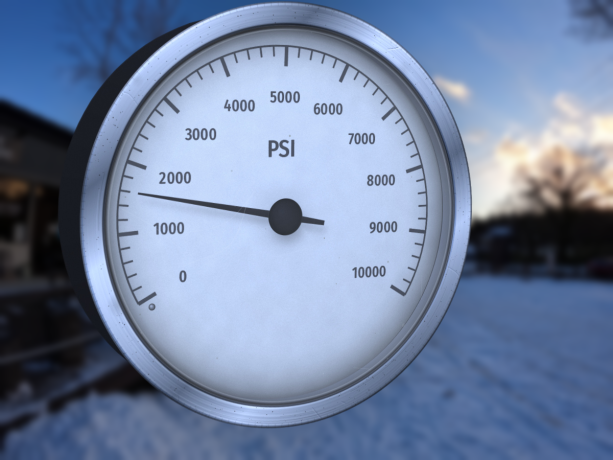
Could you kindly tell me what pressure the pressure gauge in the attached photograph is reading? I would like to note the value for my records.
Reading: 1600 psi
